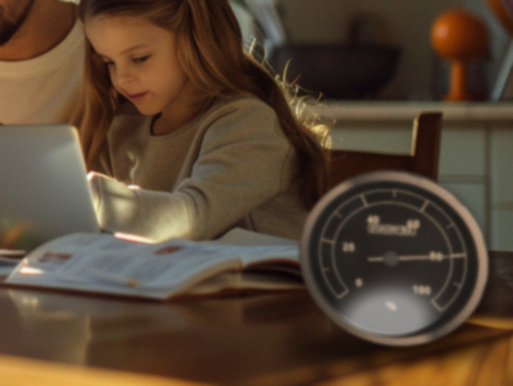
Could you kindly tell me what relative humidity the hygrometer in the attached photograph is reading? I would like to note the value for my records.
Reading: 80 %
